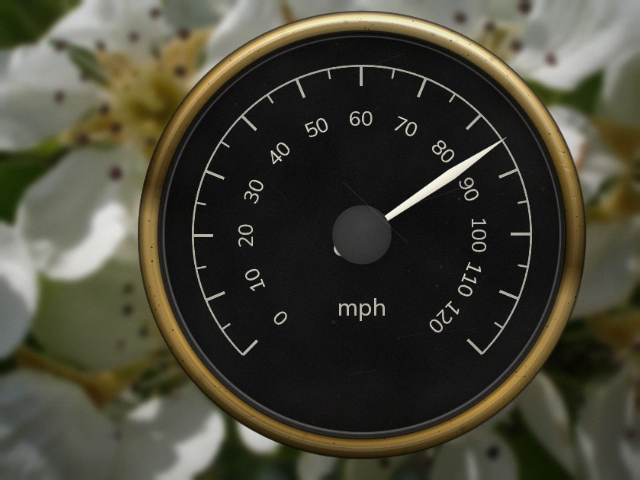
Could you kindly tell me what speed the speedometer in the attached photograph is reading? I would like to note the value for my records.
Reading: 85 mph
